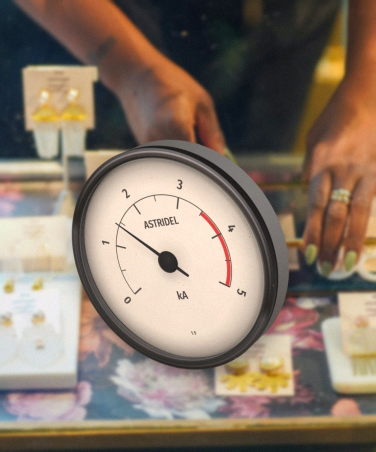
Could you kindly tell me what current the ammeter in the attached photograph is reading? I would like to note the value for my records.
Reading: 1.5 kA
